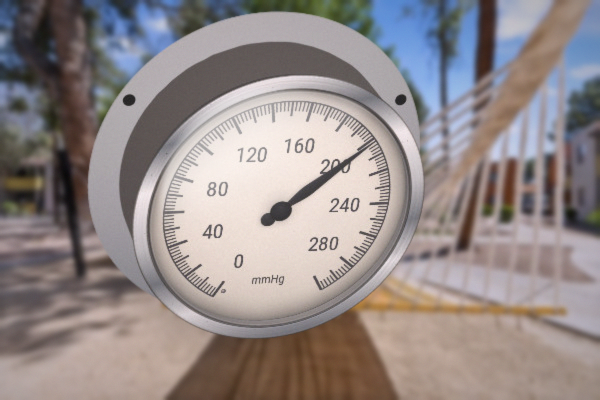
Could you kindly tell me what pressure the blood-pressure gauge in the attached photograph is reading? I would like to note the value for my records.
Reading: 200 mmHg
